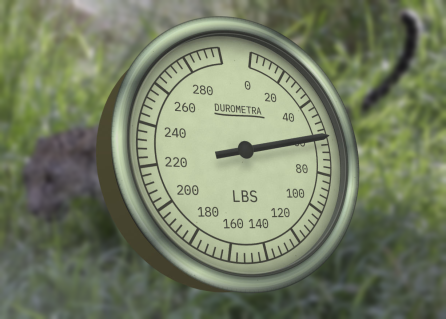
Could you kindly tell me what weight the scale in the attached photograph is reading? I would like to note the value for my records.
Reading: 60 lb
